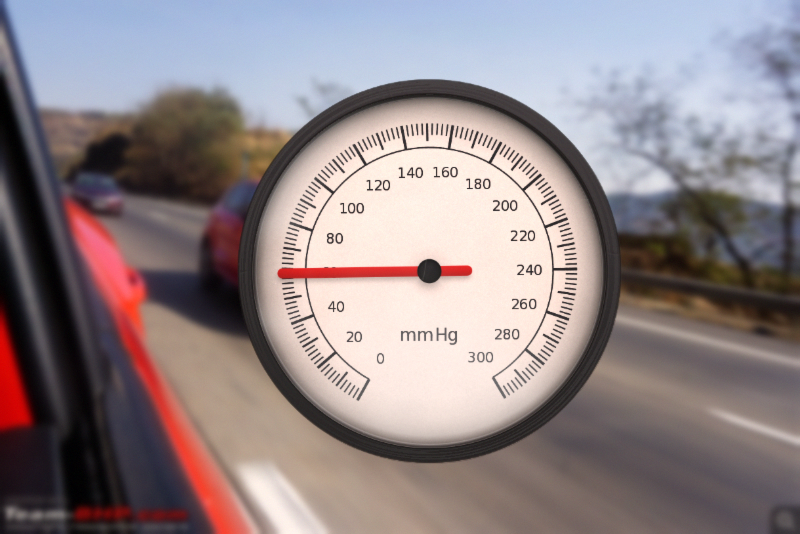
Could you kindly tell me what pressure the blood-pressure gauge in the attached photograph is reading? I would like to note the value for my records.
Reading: 60 mmHg
